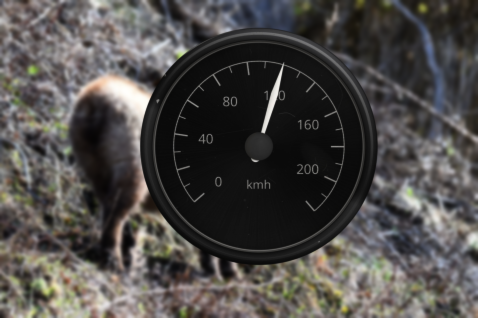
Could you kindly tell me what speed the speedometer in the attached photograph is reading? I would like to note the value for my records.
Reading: 120 km/h
